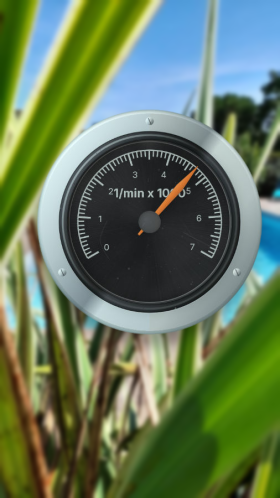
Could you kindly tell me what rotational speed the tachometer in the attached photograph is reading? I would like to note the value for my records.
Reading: 4700 rpm
